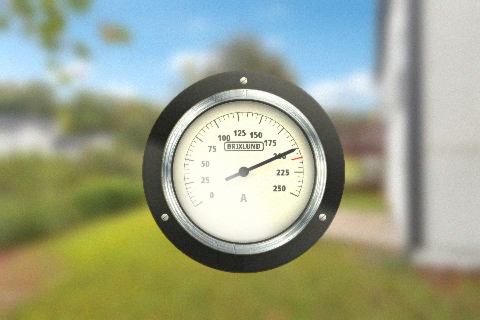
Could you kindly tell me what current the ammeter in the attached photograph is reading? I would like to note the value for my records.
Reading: 200 A
